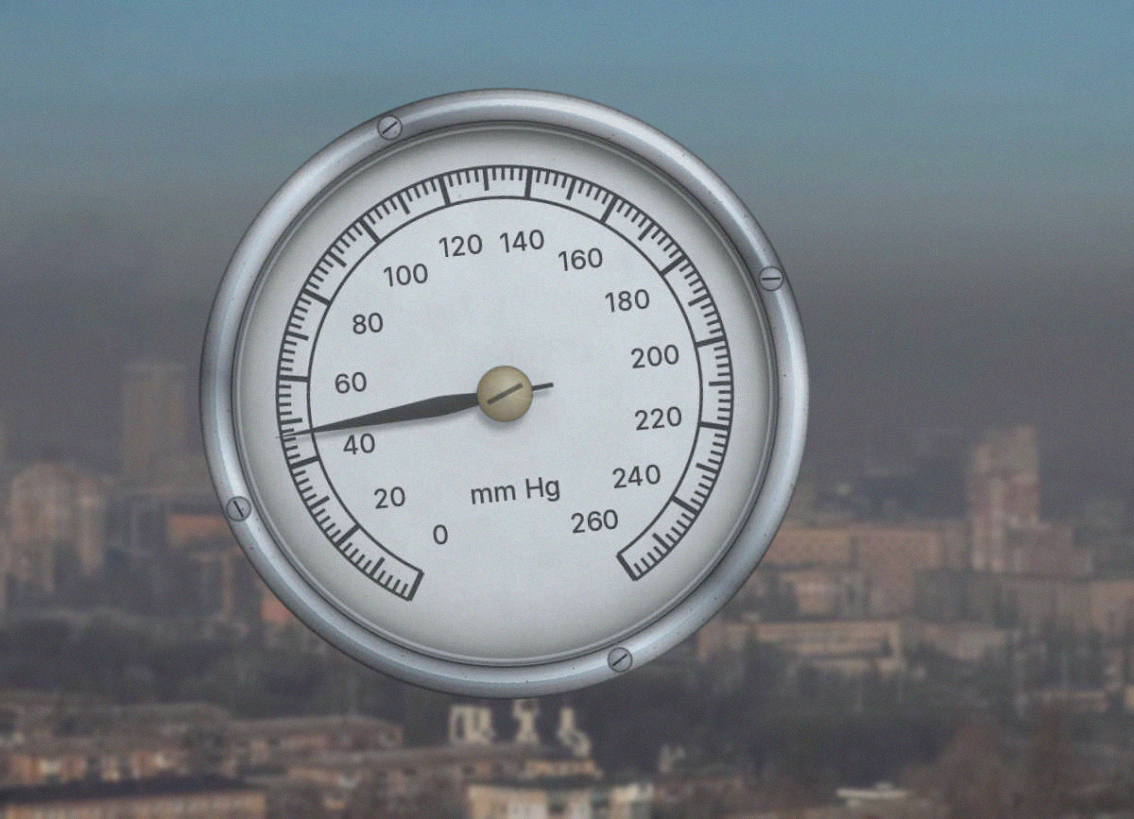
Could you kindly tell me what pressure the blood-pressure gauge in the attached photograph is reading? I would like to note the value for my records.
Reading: 47 mmHg
